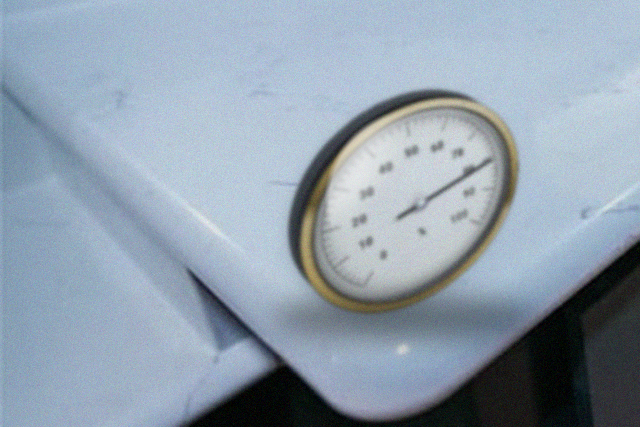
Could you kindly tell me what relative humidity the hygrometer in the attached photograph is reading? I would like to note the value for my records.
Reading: 80 %
